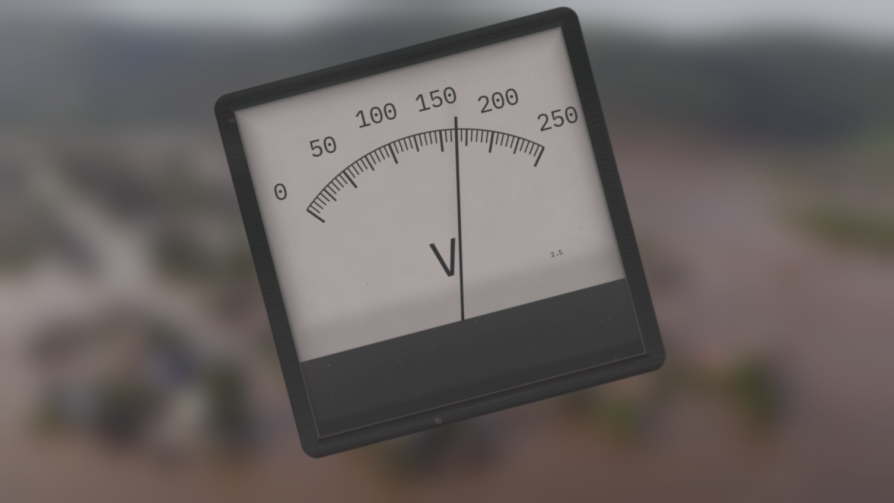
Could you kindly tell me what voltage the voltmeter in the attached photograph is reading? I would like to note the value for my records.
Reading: 165 V
